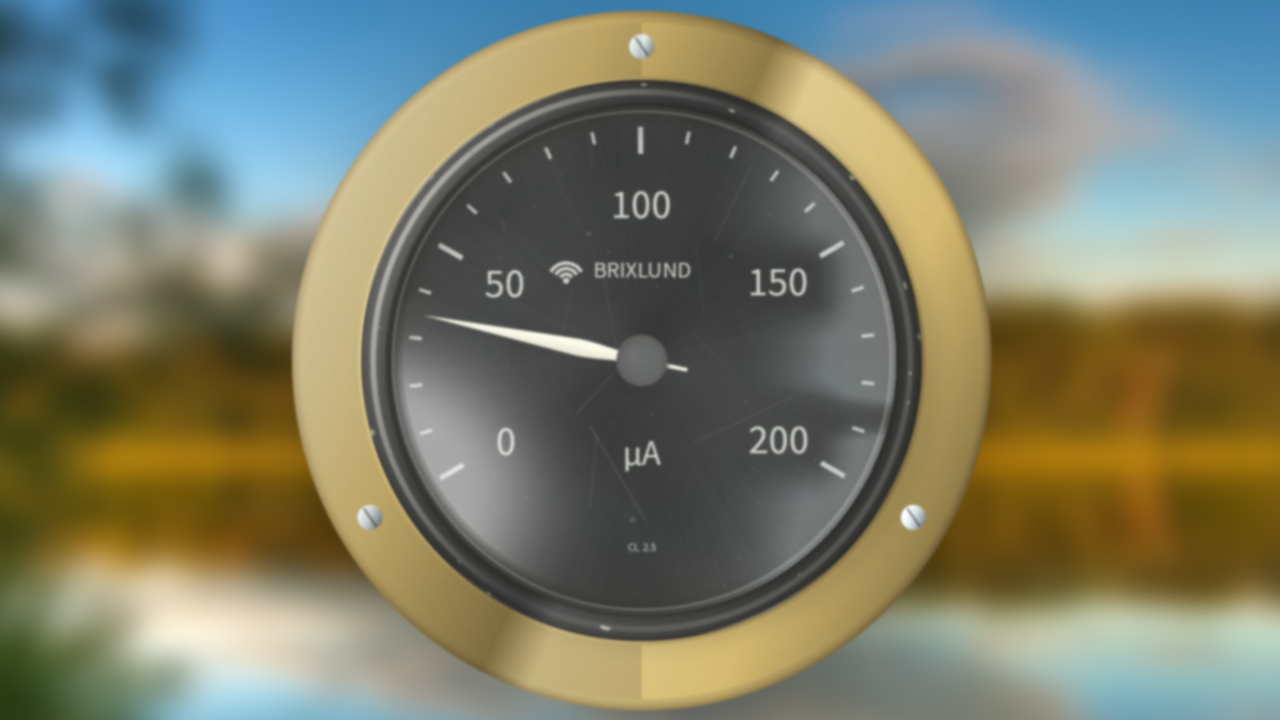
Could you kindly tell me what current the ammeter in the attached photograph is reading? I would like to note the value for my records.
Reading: 35 µA
